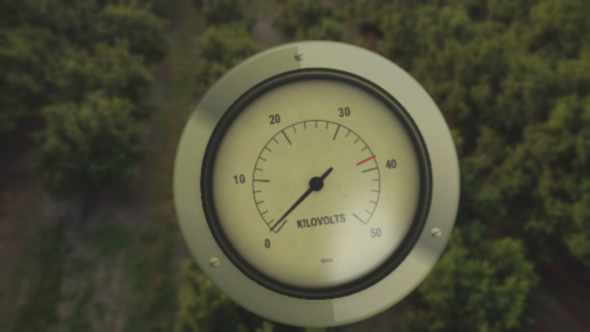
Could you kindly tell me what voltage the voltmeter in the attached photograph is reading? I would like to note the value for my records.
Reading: 1 kV
